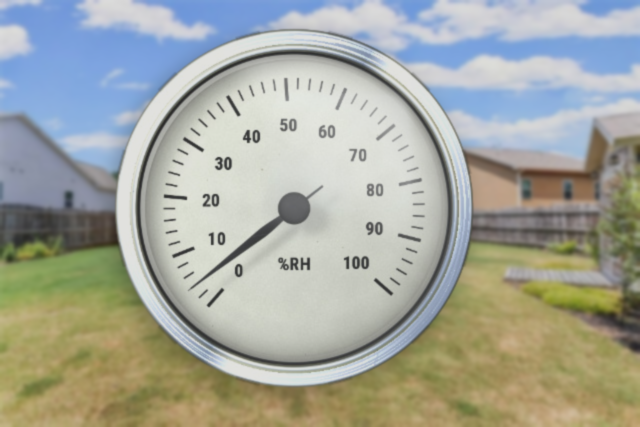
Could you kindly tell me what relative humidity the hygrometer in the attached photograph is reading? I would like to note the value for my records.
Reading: 4 %
